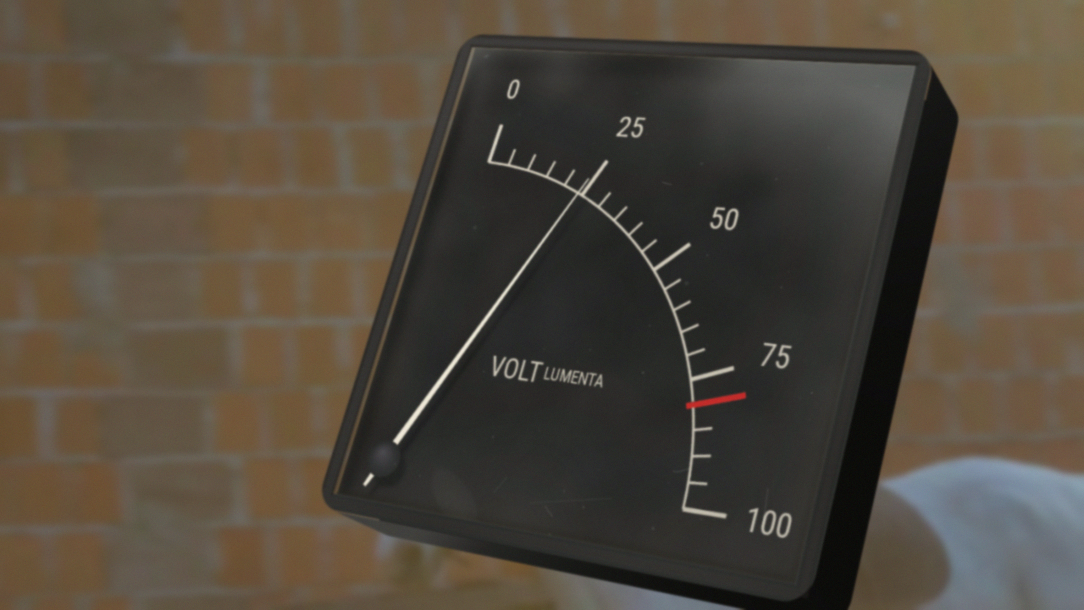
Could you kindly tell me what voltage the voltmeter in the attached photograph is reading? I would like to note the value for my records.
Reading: 25 V
